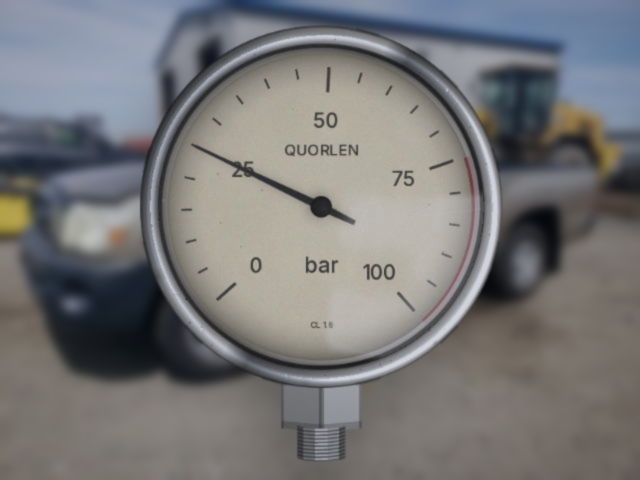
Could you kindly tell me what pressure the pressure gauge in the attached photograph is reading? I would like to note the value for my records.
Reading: 25 bar
